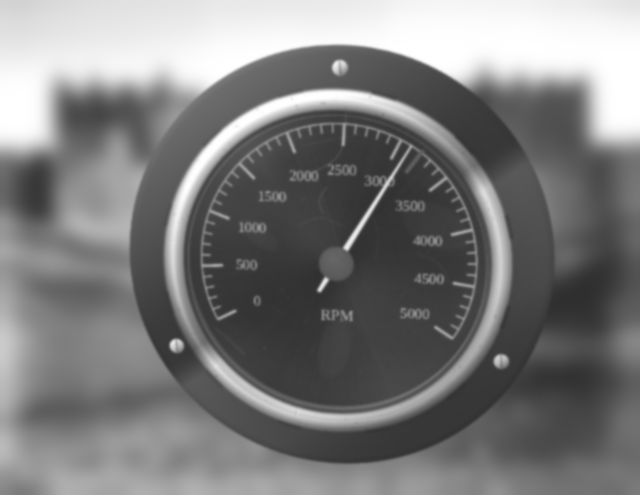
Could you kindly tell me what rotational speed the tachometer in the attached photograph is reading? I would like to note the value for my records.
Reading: 3100 rpm
